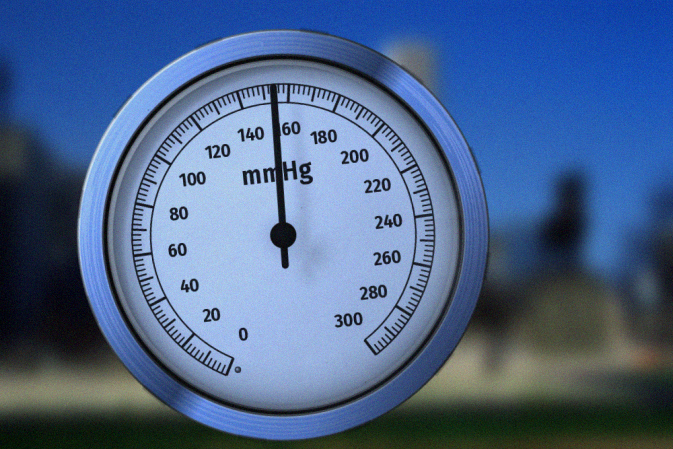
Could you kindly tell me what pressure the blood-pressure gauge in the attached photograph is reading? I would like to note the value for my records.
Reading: 154 mmHg
